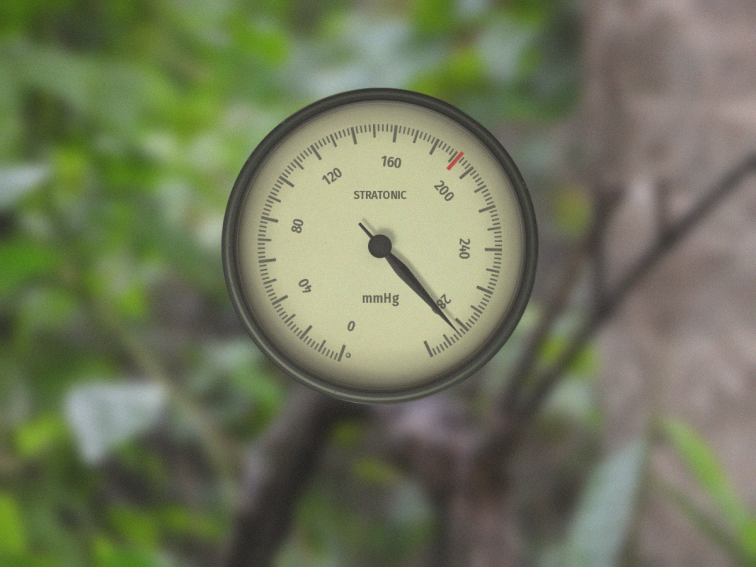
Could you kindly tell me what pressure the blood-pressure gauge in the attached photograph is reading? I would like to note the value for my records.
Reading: 284 mmHg
